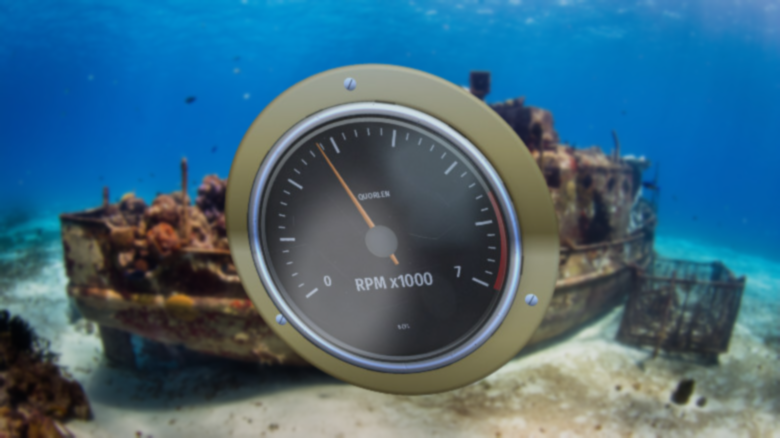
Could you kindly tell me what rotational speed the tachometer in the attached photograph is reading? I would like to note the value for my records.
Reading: 2800 rpm
